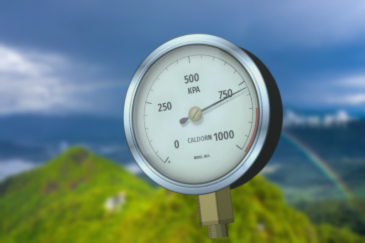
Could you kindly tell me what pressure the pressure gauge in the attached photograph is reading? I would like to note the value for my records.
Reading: 775 kPa
